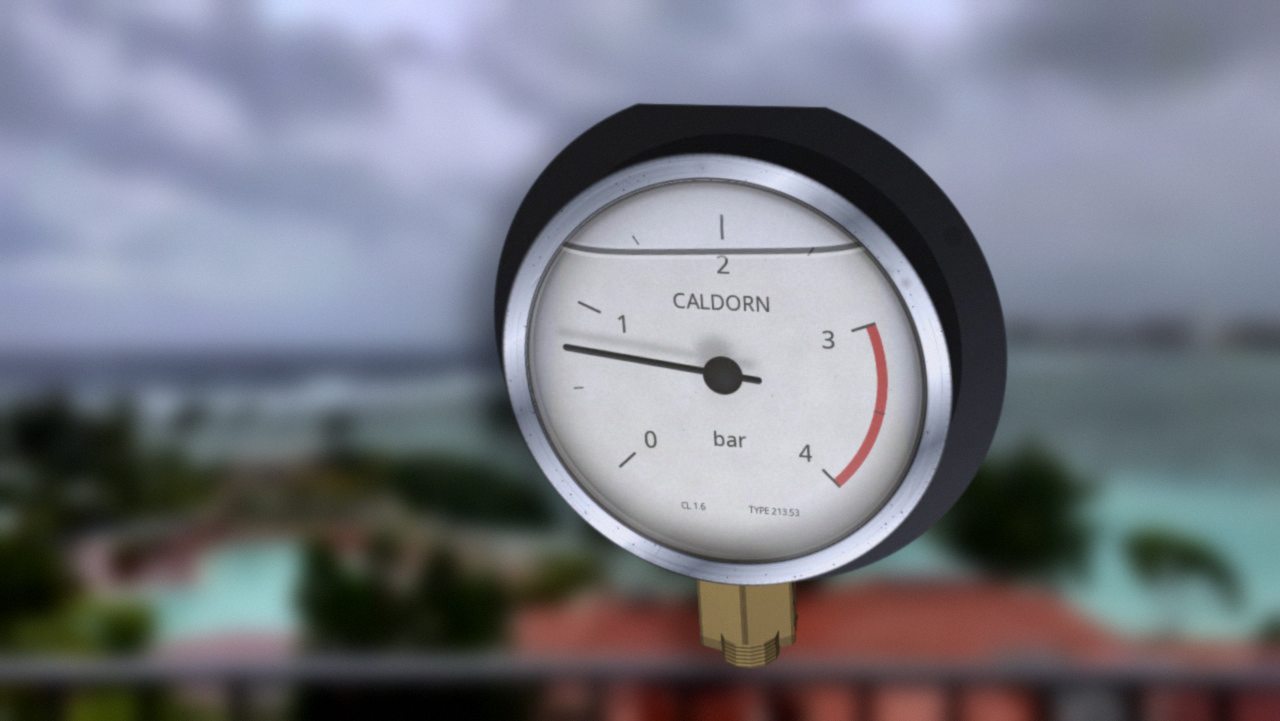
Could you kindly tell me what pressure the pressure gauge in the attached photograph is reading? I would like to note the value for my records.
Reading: 0.75 bar
